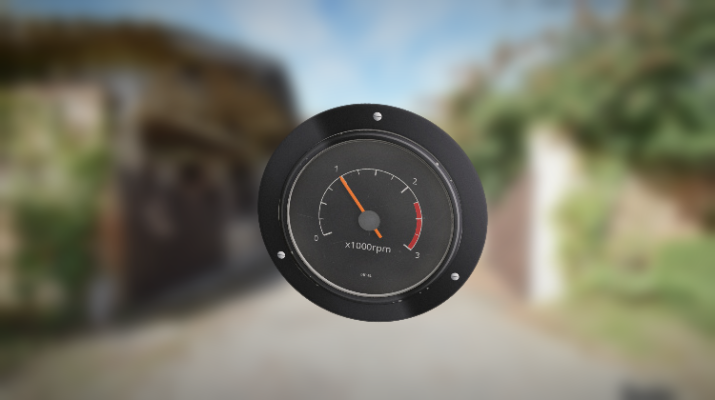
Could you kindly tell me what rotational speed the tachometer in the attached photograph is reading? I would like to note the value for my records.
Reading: 1000 rpm
